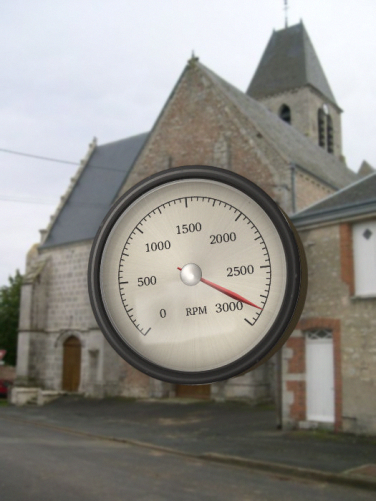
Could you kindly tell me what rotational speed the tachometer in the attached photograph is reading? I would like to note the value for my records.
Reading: 2850 rpm
